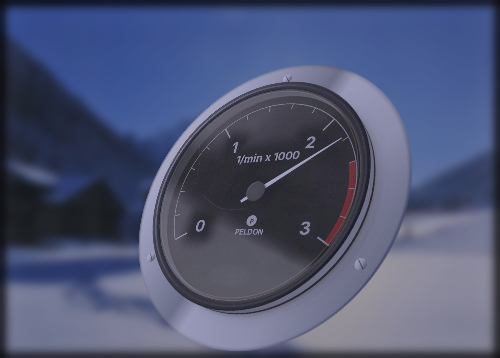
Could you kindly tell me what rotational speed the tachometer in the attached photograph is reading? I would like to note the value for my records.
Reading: 2200 rpm
